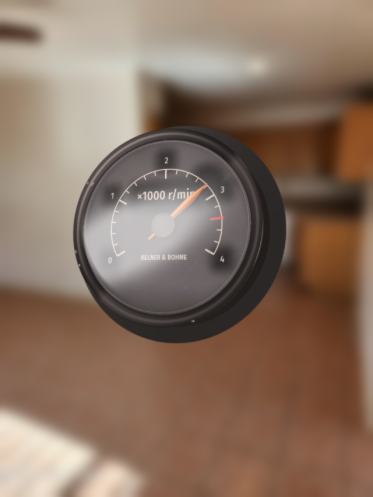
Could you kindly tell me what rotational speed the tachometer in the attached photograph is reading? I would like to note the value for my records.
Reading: 2800 rpm
